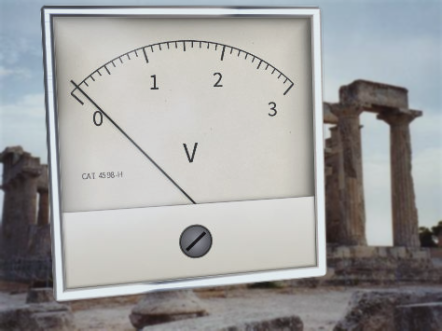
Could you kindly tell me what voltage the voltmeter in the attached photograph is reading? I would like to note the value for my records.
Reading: 0.1 V
